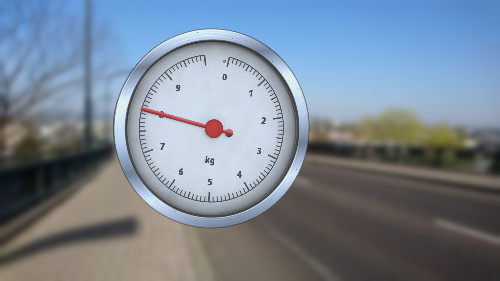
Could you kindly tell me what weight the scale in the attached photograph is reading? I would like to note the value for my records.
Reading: 8 kg
